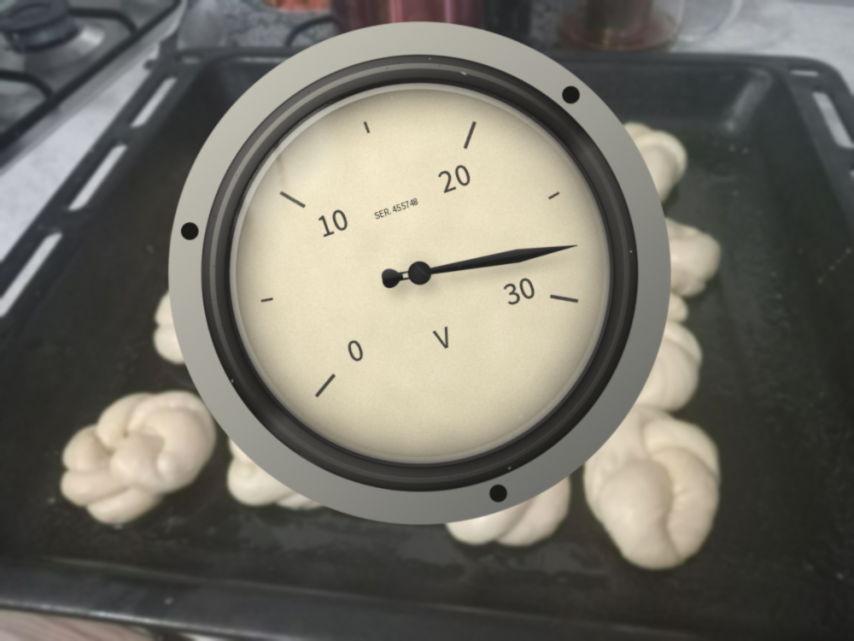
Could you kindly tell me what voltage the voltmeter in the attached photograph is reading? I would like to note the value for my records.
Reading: 27.5 V
